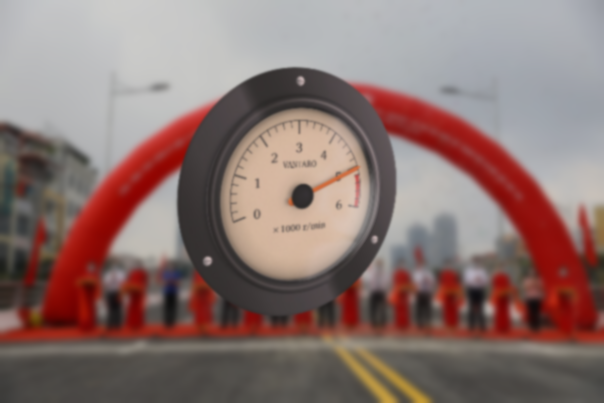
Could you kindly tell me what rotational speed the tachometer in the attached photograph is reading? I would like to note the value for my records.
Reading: 5000 rpm
